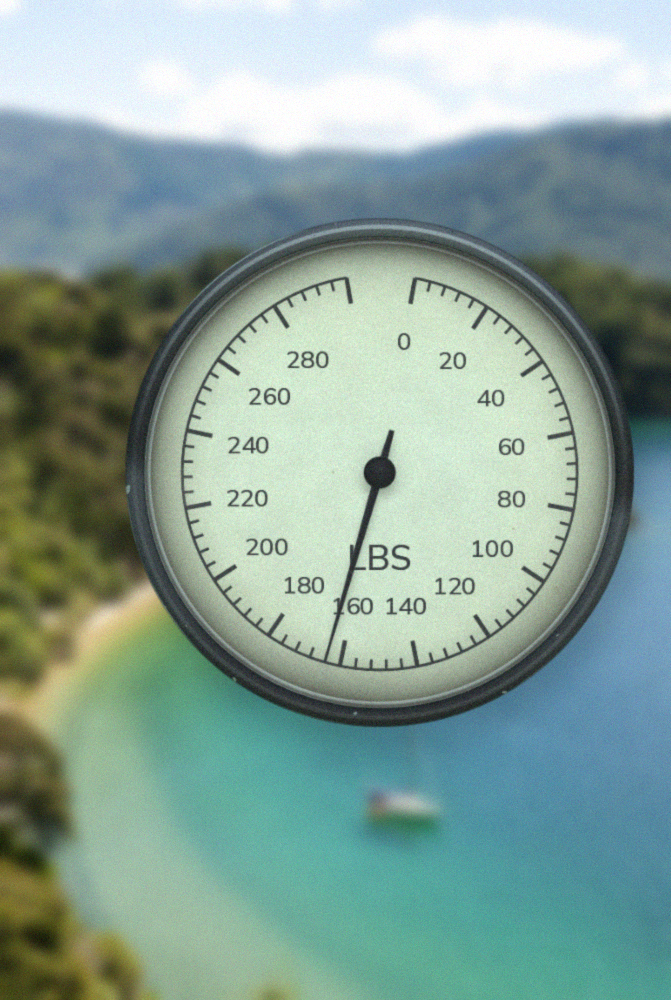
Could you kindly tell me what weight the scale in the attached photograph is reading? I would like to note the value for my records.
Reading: 164 lb
